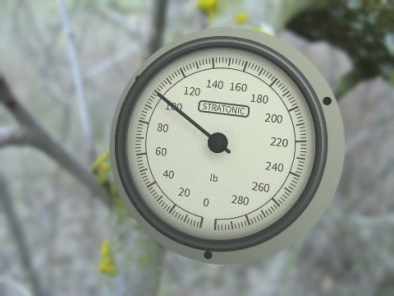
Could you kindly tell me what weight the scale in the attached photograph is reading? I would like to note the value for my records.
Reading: 100 lb
